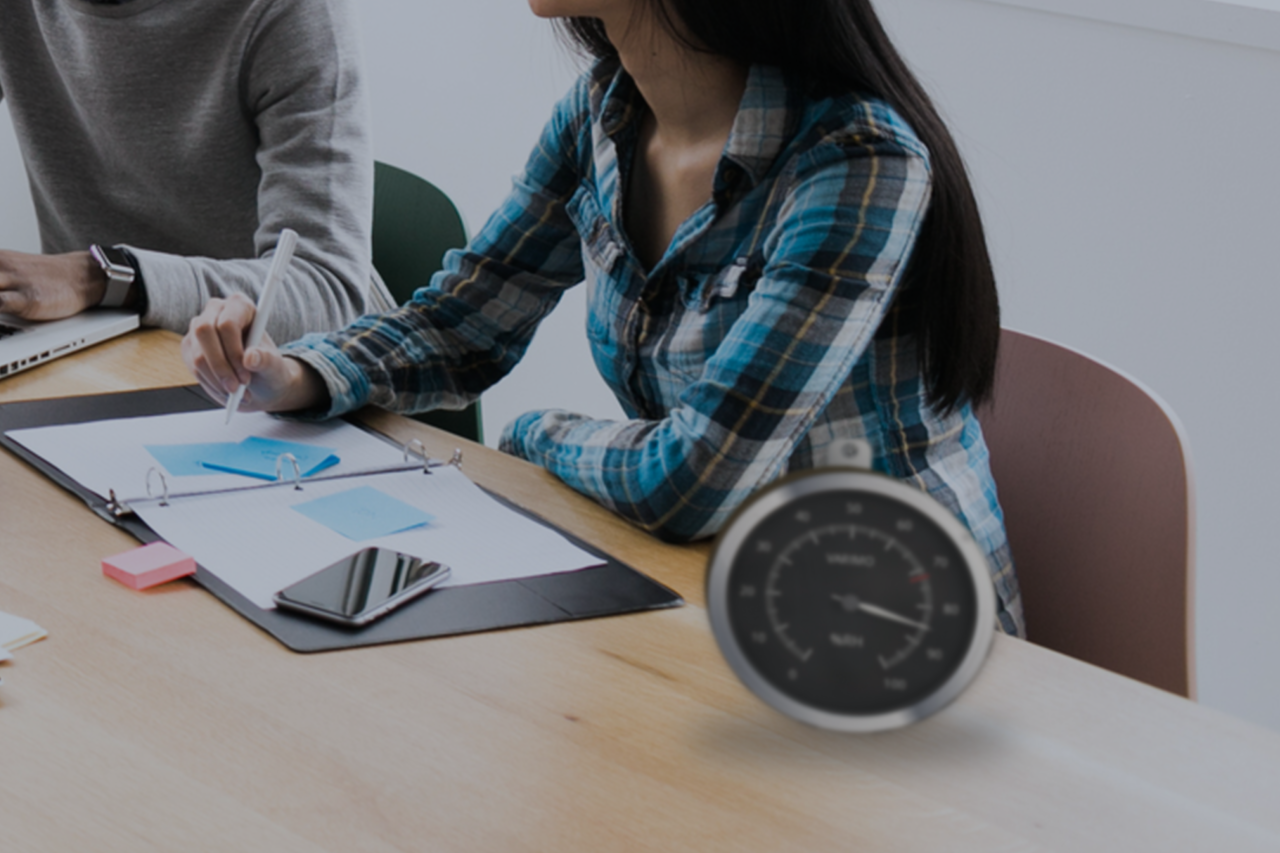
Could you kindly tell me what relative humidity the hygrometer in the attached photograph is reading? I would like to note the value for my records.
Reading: 85 %
